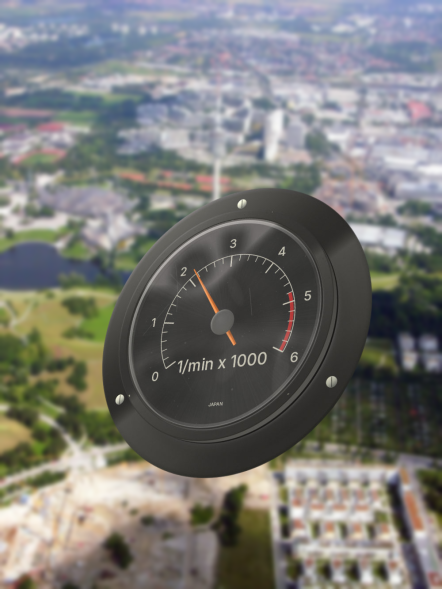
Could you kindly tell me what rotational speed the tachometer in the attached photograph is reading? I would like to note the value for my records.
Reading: 2200 rpm
